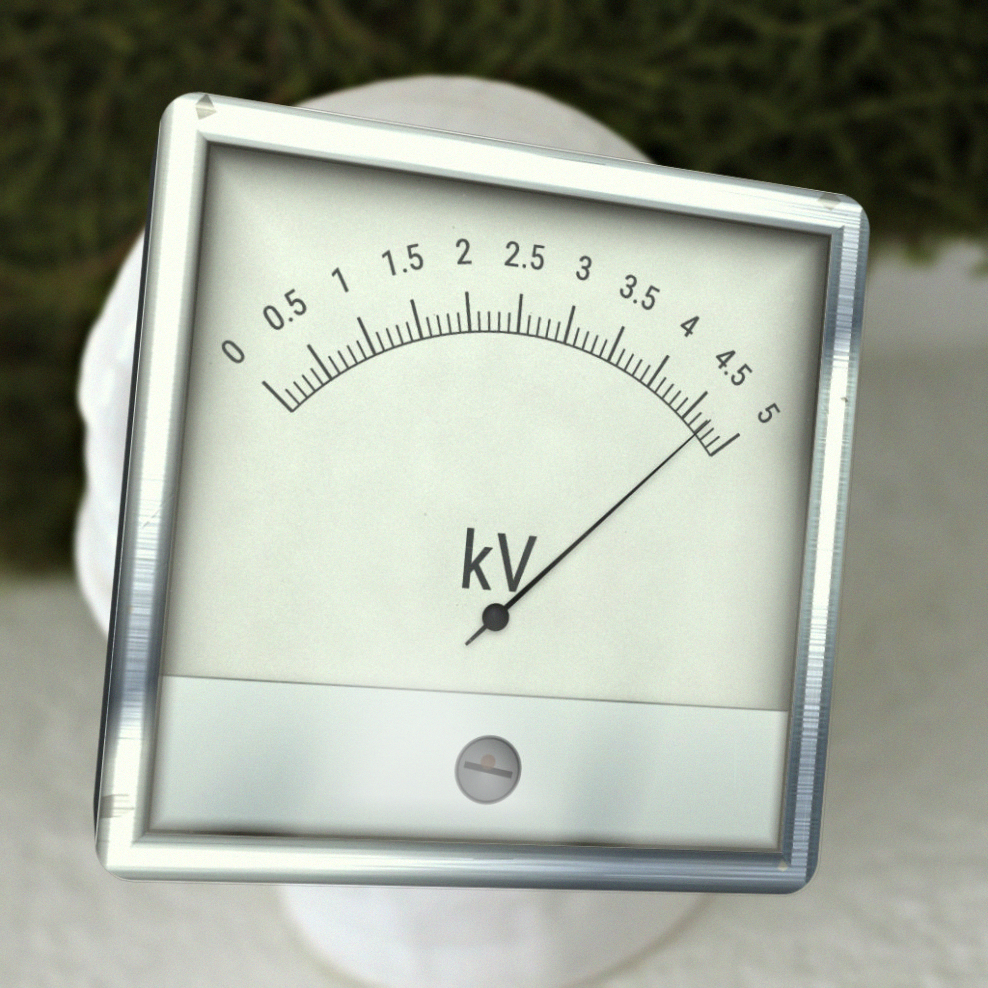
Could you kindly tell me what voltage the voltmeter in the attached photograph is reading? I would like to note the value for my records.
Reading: 4.7 kV
